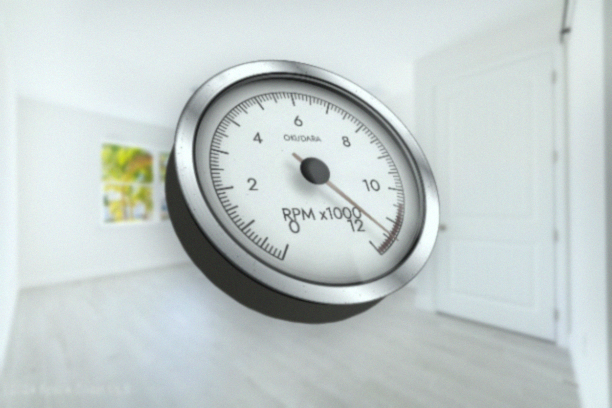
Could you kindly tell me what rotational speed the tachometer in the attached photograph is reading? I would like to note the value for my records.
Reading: 11500 rpm
